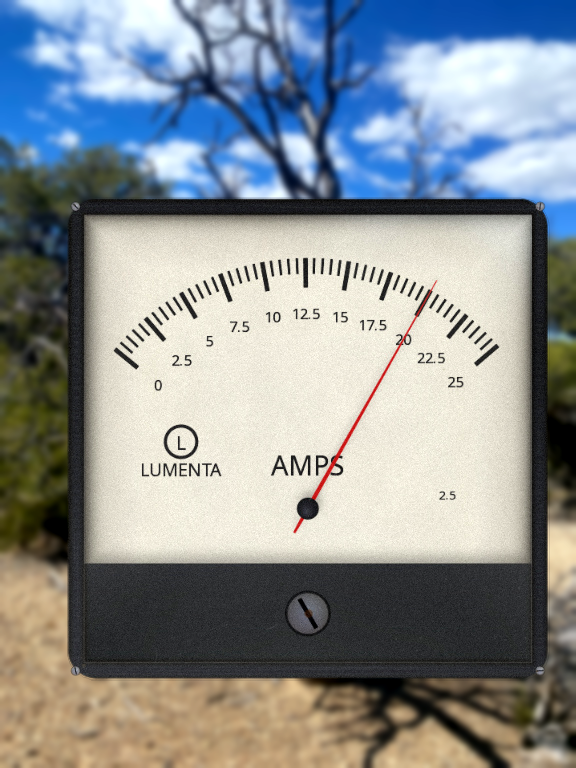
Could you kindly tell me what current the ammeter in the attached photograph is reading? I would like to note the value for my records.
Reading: 20 A
